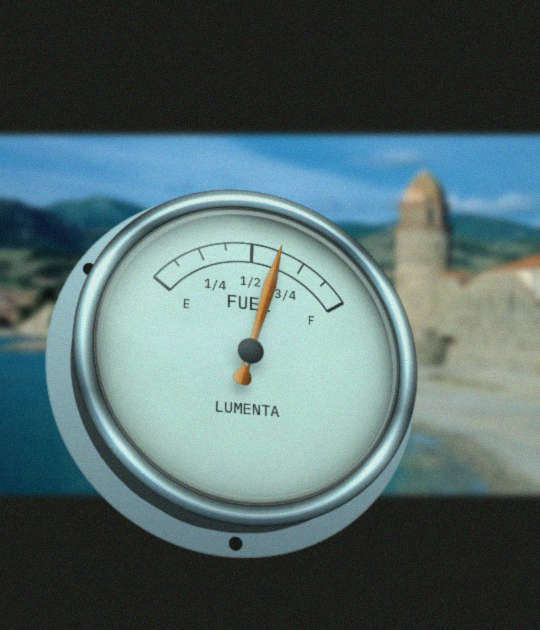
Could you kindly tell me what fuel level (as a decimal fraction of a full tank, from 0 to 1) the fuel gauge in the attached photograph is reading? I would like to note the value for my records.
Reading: 0.625
